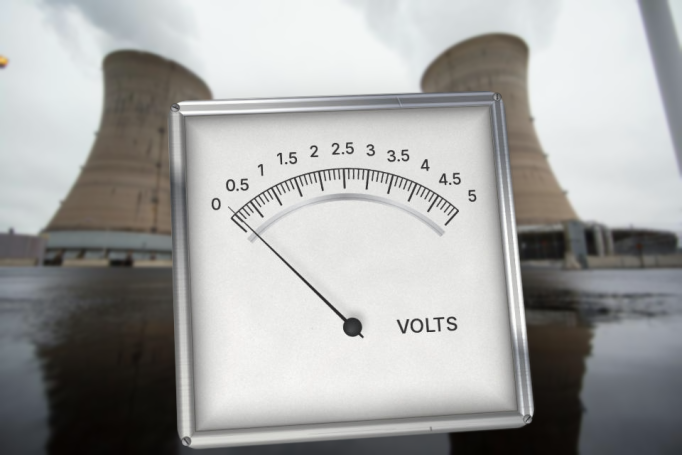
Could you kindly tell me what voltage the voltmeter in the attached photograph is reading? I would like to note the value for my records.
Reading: 0.1 V
